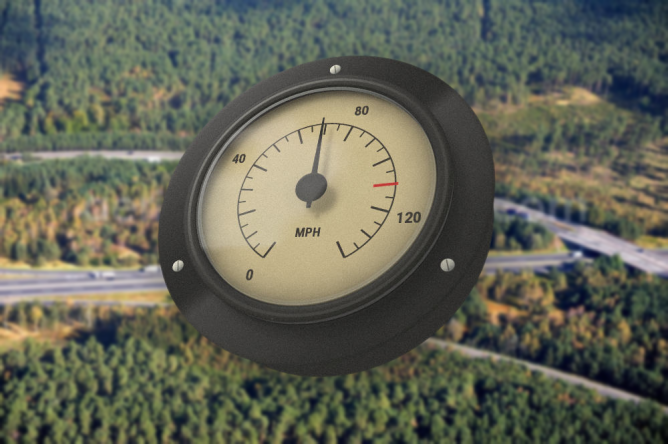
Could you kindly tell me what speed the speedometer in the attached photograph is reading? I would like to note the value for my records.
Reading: 70 mph
